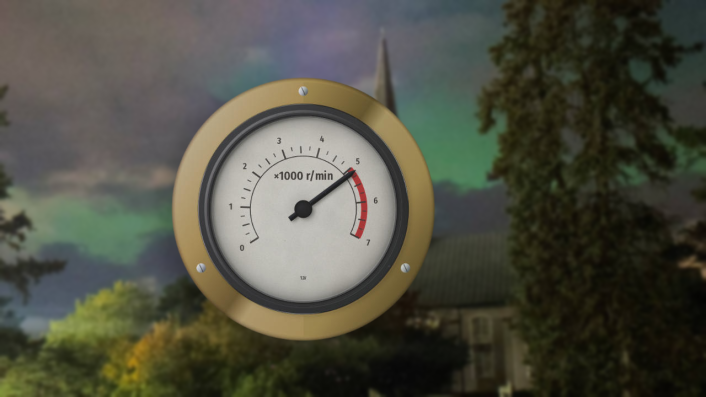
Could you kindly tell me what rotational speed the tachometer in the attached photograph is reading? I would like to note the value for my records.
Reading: 5125 rpm
